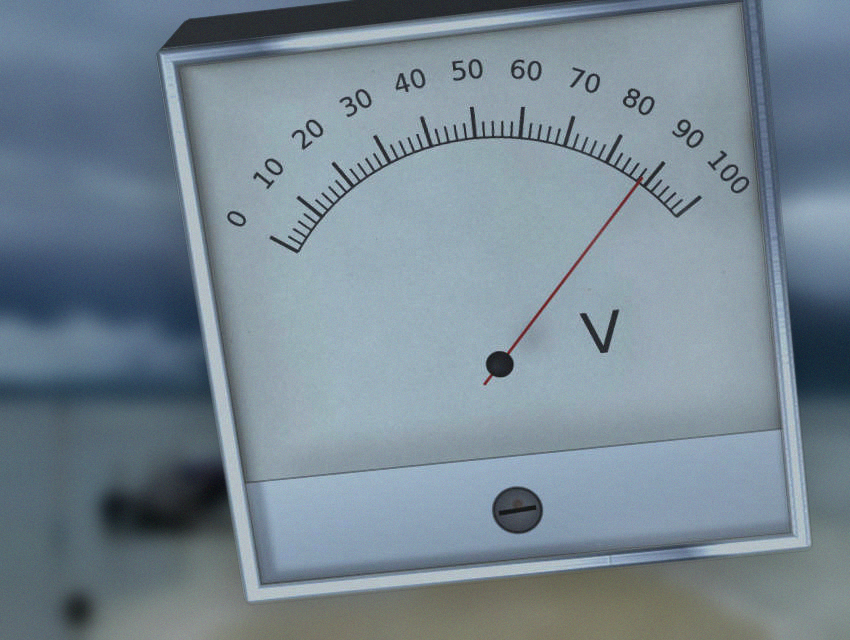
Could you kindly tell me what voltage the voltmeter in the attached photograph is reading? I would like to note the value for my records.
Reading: 88 V
